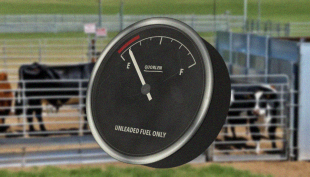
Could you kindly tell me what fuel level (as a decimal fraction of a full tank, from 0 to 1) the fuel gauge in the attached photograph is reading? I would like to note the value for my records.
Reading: 0.125
